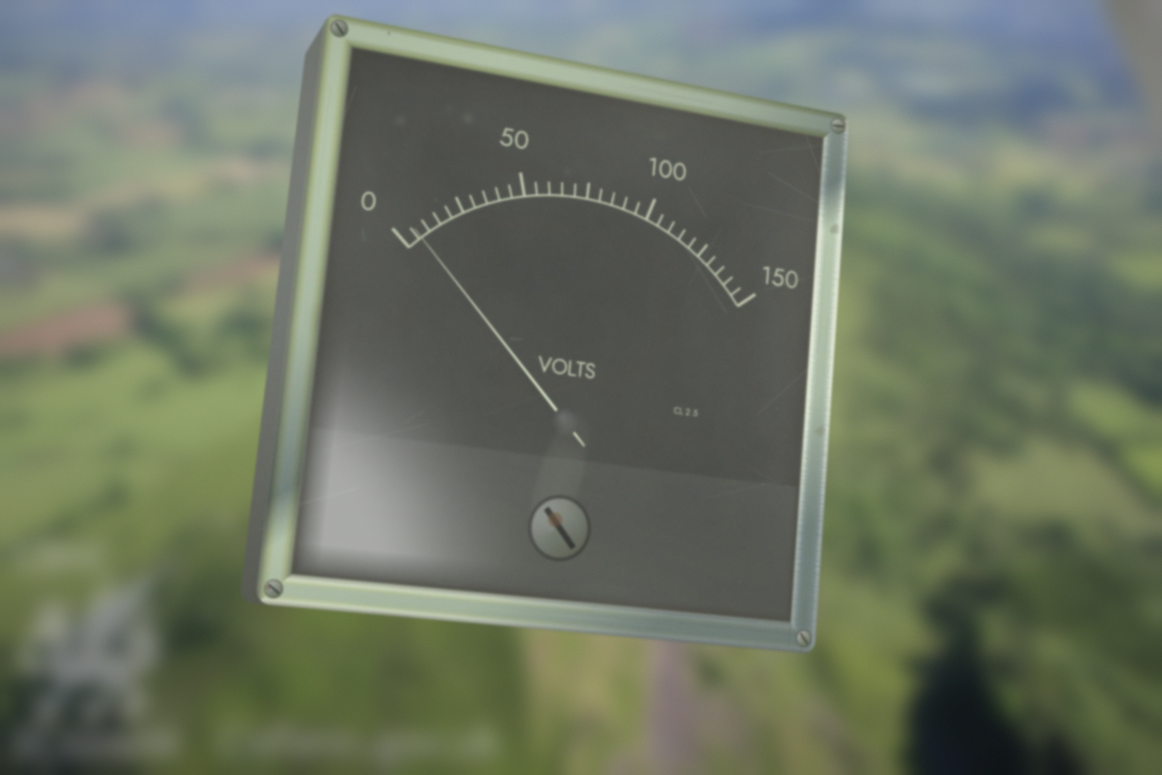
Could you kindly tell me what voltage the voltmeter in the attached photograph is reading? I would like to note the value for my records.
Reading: 5 V
